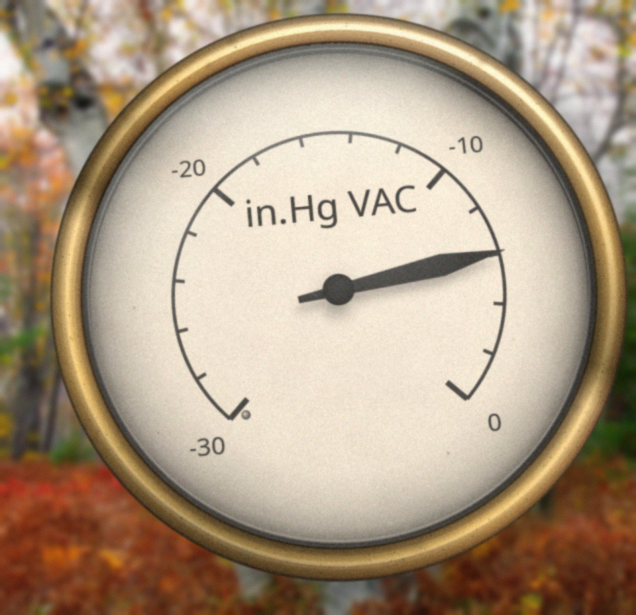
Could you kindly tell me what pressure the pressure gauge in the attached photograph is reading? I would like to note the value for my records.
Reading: -6 inHg
